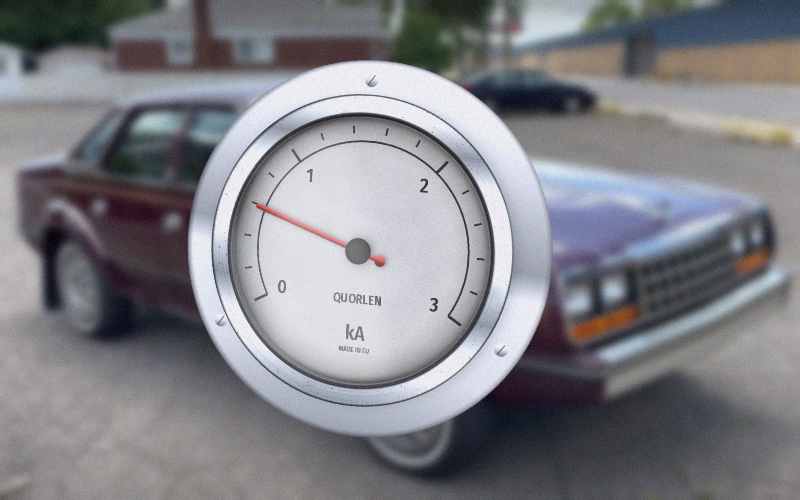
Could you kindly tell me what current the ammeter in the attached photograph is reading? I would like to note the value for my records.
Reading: 0.6 kA
